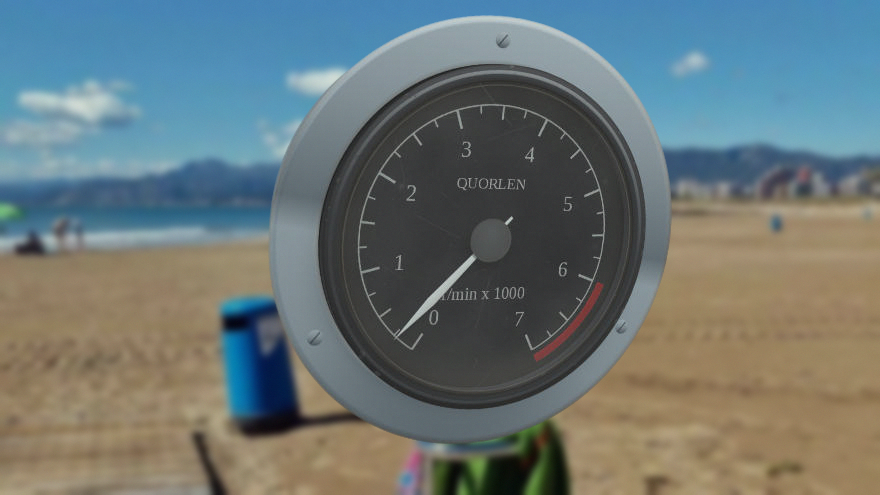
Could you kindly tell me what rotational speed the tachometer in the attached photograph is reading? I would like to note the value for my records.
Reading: 250 rpm
